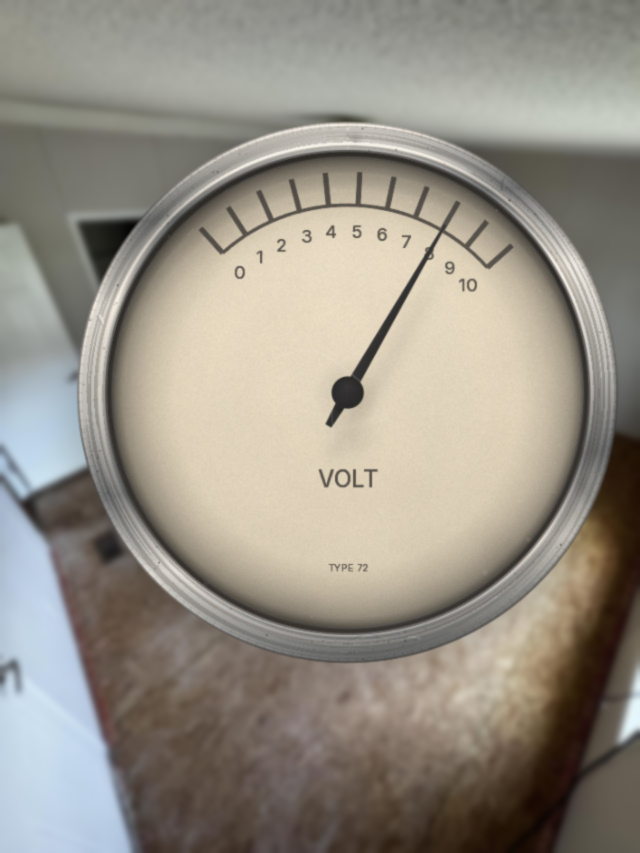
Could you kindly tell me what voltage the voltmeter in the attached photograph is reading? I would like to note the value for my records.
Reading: 8 V
